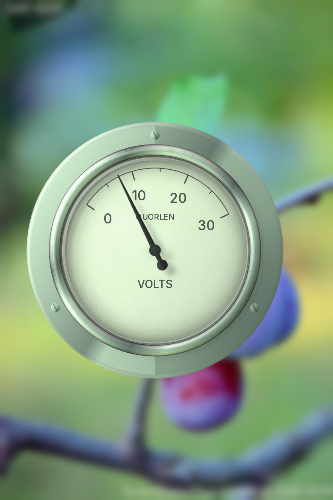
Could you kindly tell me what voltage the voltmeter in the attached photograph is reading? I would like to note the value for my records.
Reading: 7.5 V
